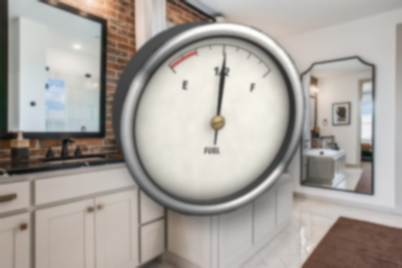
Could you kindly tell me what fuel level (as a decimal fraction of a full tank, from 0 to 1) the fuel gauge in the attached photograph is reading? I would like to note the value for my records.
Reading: 0.5
